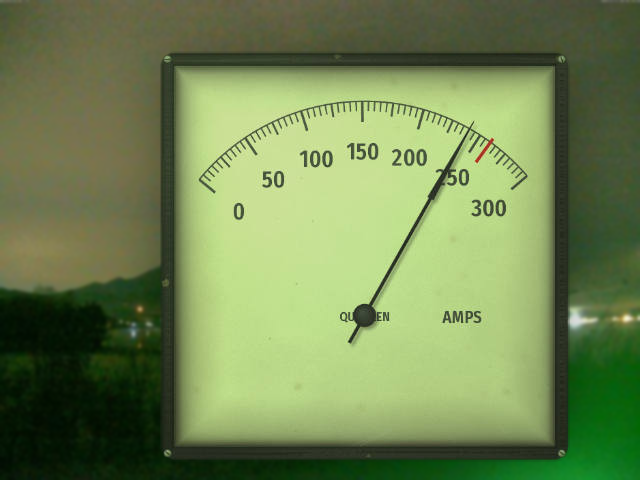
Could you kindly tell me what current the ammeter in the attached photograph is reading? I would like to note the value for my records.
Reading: 240 A
